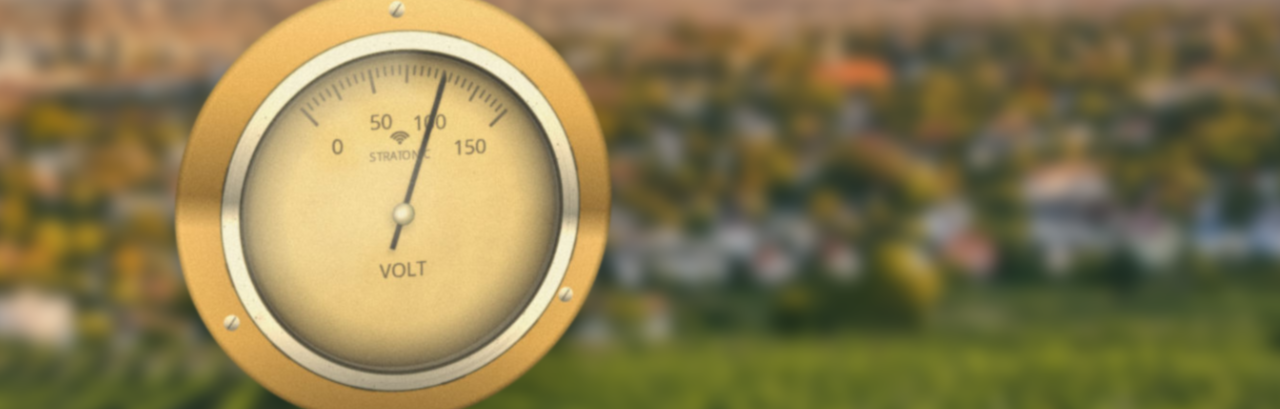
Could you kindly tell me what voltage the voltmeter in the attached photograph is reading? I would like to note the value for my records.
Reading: 100 V
